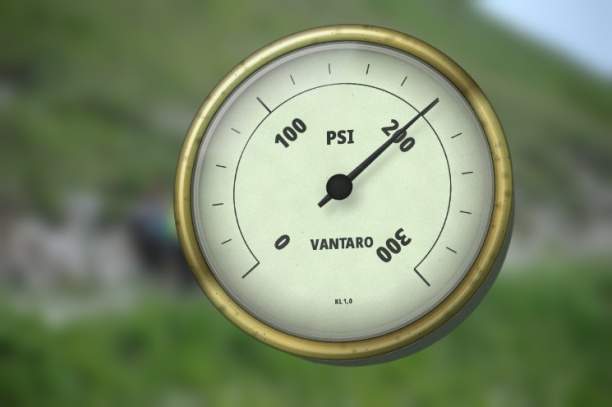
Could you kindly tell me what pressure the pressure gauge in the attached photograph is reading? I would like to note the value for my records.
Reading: 200 psi
